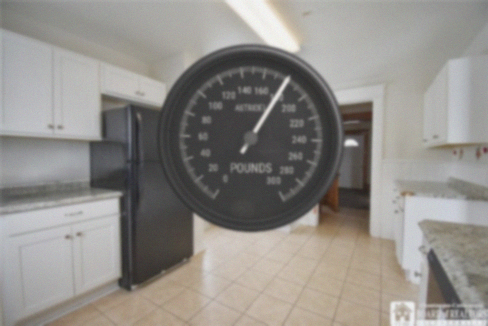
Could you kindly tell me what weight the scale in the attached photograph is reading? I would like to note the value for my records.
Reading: 180 lb
